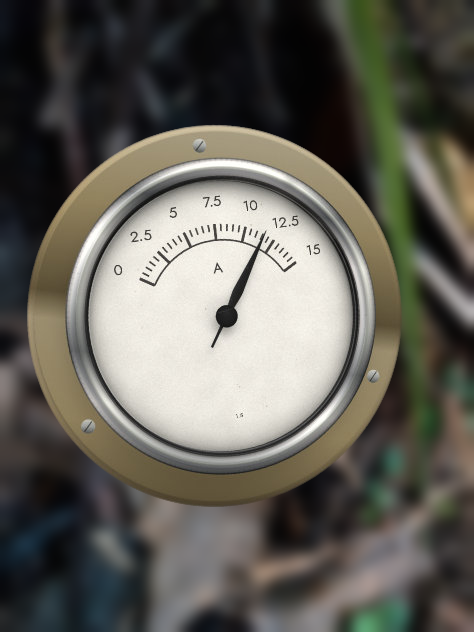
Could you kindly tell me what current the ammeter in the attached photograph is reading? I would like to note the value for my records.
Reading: 11.5 A
